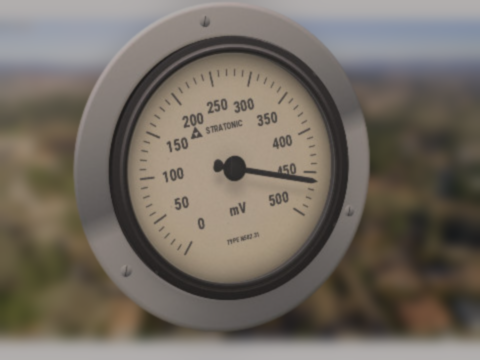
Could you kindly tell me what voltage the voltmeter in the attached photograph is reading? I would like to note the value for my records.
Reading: 460 mV
